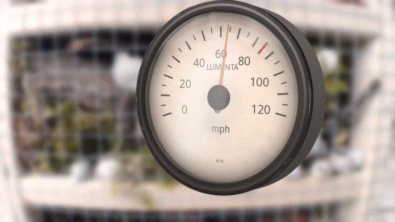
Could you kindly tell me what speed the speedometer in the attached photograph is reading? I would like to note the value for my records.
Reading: 65 mph
